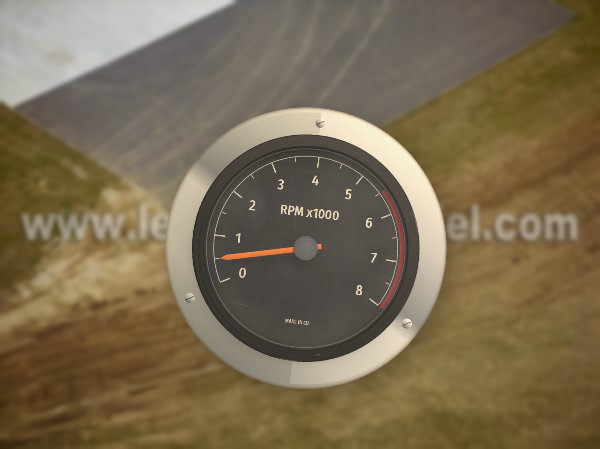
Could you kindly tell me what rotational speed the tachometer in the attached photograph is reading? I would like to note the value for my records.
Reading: 500 rpm
